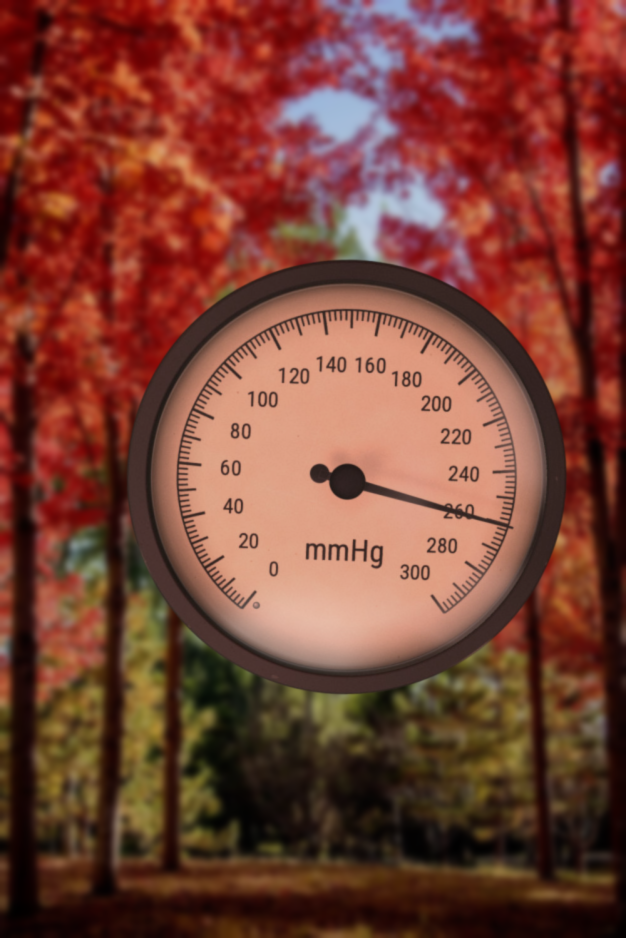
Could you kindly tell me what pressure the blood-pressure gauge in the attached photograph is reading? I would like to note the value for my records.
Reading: 260 mmHg
